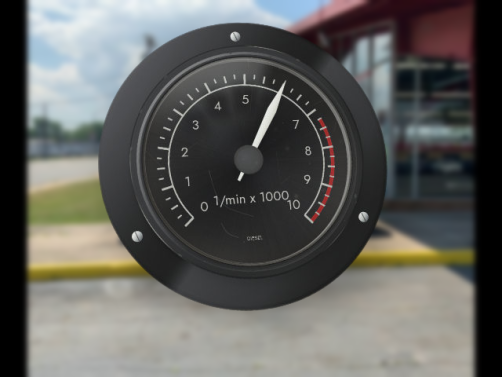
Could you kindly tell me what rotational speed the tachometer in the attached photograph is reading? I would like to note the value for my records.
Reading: 6000 rpm
